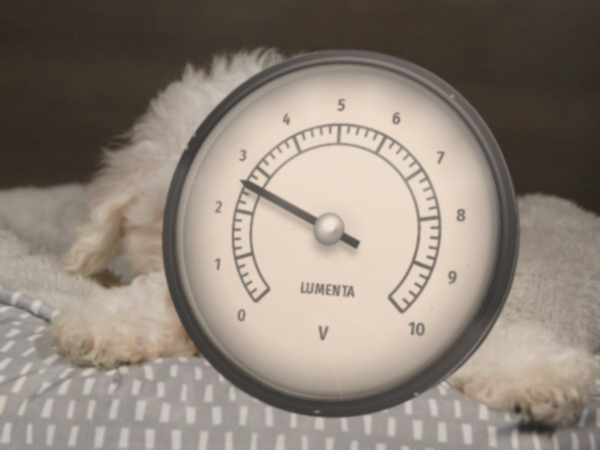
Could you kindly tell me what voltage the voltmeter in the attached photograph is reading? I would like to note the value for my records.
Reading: 2.6 V
